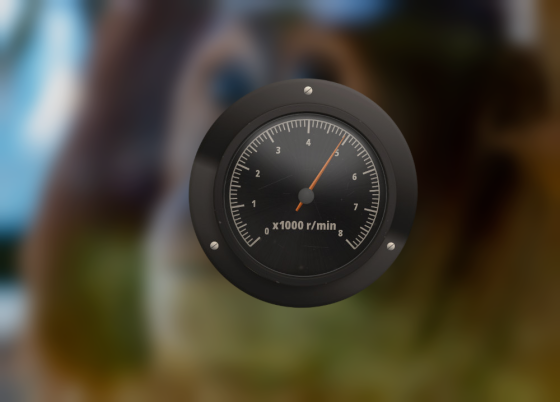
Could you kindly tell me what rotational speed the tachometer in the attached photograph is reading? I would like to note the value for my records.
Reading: 4900 rpm
